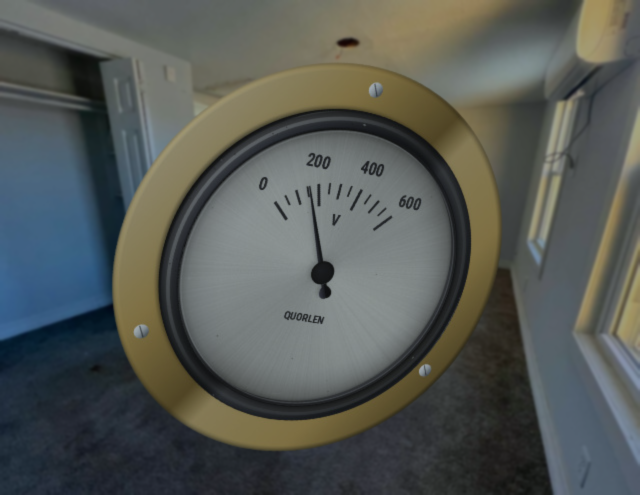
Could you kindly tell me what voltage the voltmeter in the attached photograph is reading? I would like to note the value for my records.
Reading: 150 V
